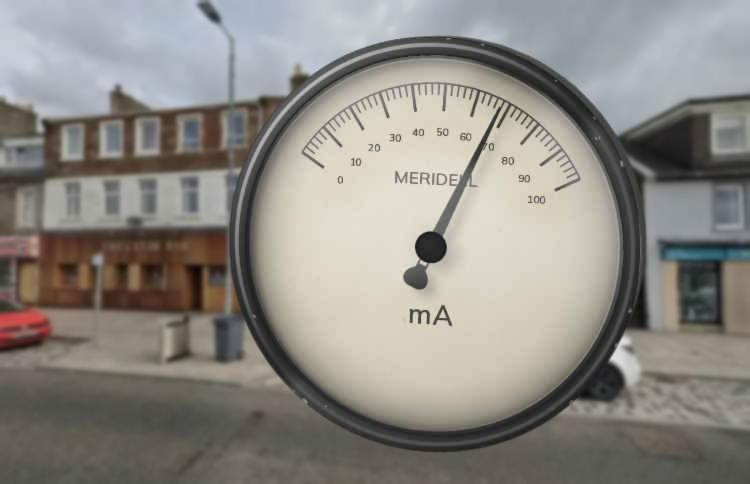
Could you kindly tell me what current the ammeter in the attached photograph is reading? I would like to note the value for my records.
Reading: 68 mA
